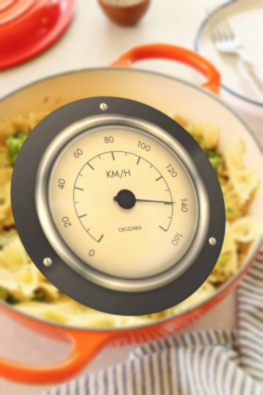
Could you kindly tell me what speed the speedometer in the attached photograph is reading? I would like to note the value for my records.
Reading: 140 km/h
